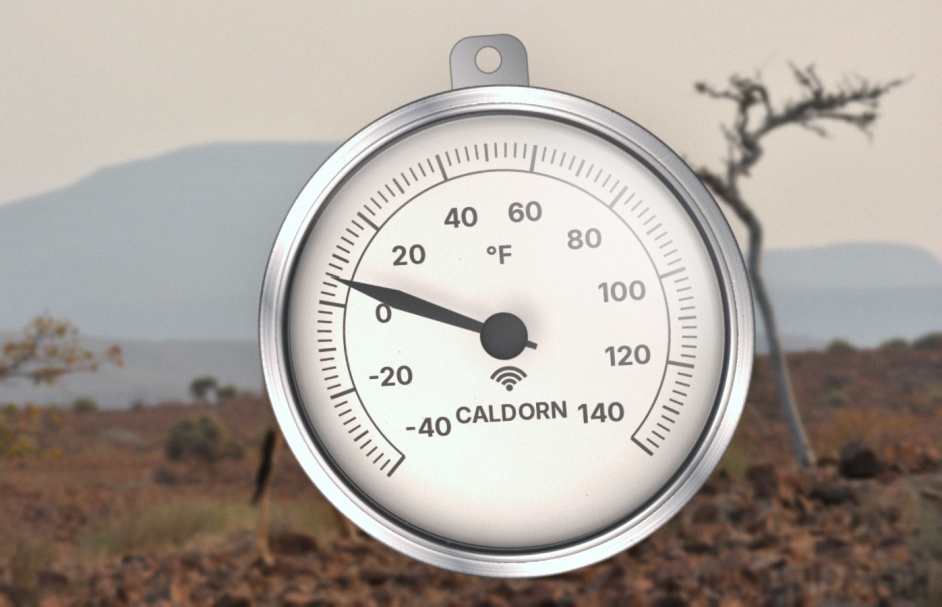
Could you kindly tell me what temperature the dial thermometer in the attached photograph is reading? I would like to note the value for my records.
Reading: 6 °F
